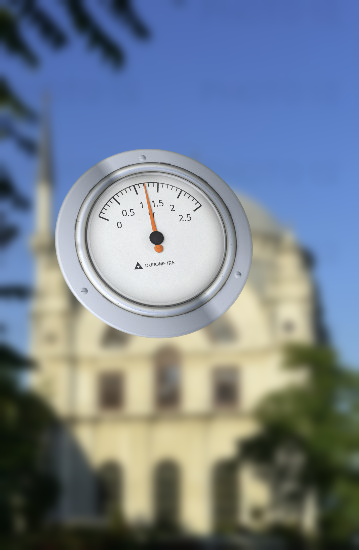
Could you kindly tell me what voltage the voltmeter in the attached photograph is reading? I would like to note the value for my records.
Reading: 1.2 V
